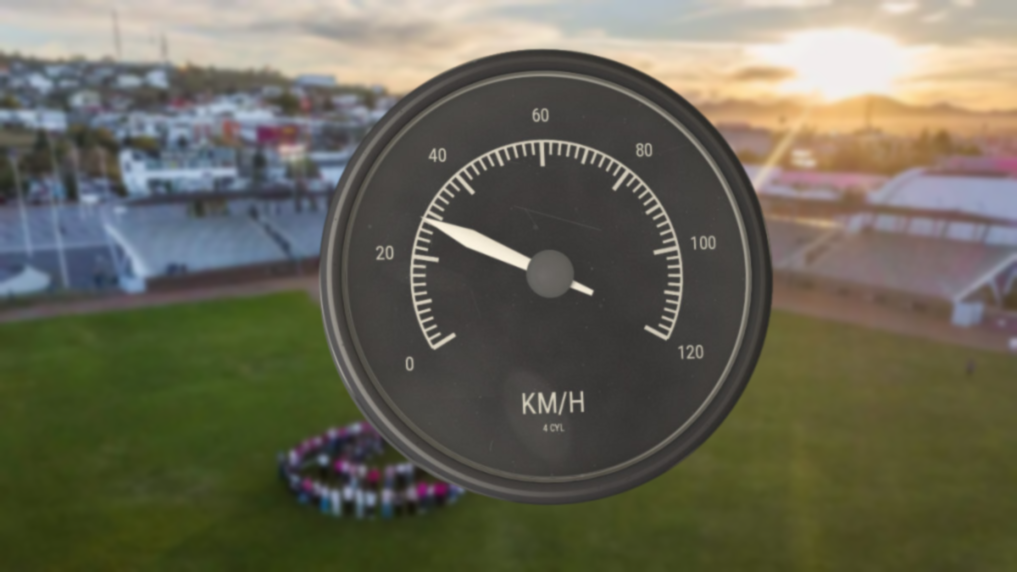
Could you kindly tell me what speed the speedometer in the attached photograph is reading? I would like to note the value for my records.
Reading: 28 km/h
